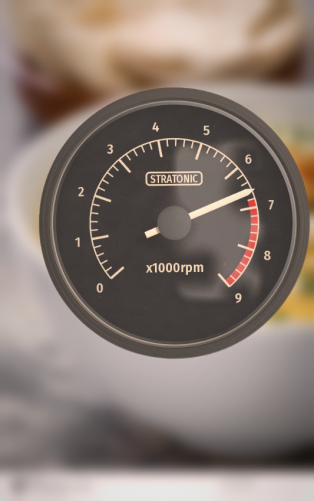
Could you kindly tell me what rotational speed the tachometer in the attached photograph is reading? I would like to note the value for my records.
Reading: 6600 rpm
